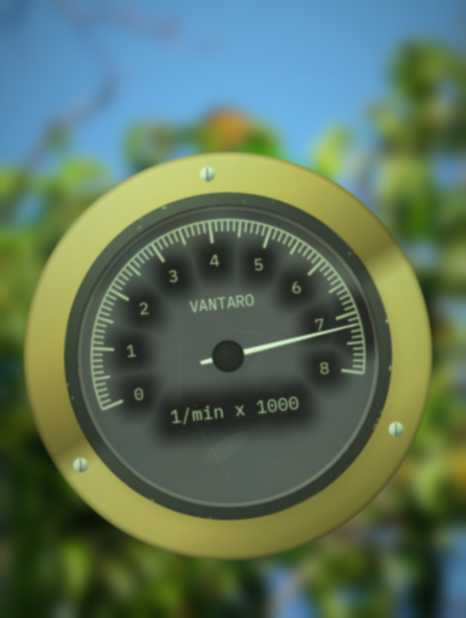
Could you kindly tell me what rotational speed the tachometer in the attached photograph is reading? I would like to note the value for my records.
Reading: 7200 rpm
